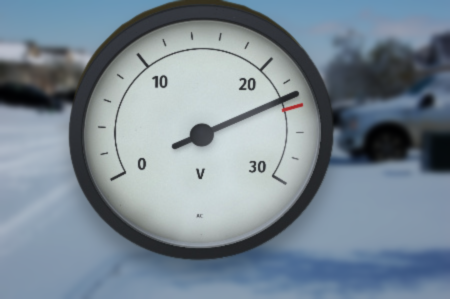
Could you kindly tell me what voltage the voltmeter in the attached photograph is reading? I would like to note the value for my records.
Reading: 23 V
